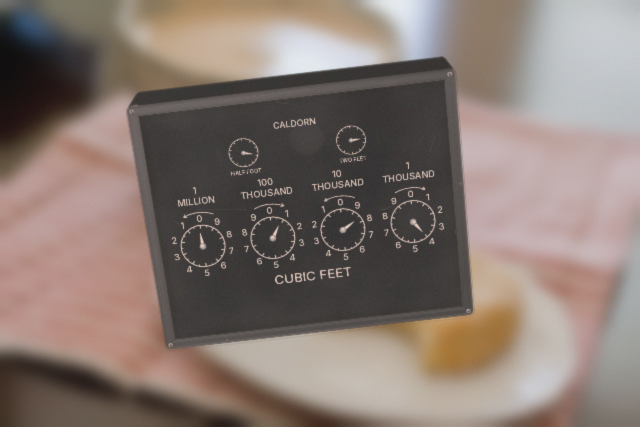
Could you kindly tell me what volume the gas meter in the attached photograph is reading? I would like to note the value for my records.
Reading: 8400 ft³
